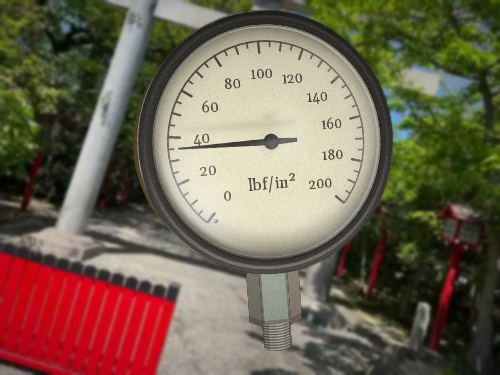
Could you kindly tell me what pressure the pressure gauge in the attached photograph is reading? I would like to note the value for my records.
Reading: 35 psi
